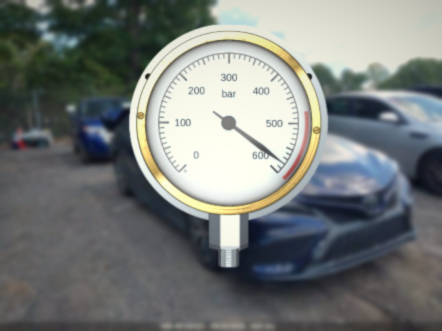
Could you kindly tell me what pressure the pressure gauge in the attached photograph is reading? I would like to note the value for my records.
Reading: 580 bar
